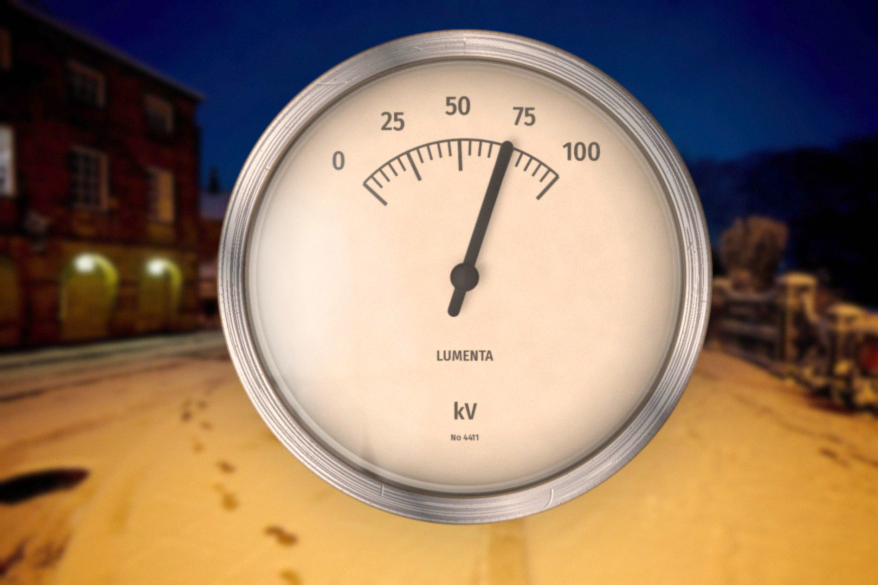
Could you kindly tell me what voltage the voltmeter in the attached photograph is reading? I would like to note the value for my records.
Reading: 72.5 kV
